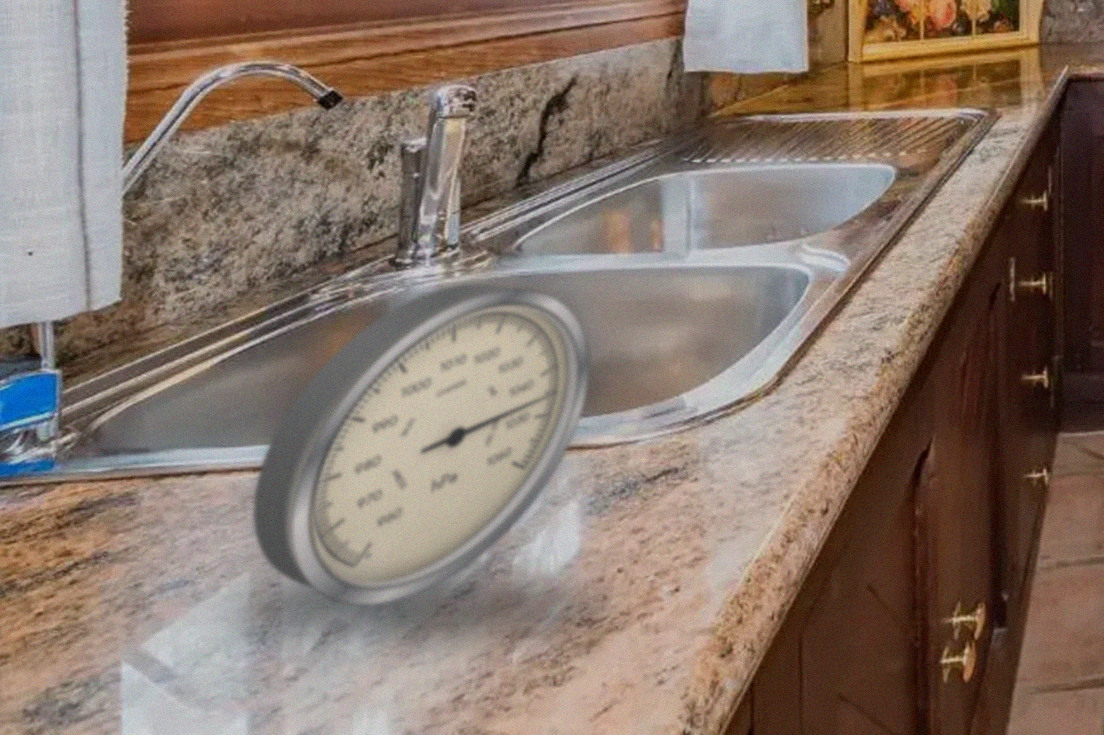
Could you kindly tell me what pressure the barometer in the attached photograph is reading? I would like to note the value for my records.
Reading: 1045 hPa
